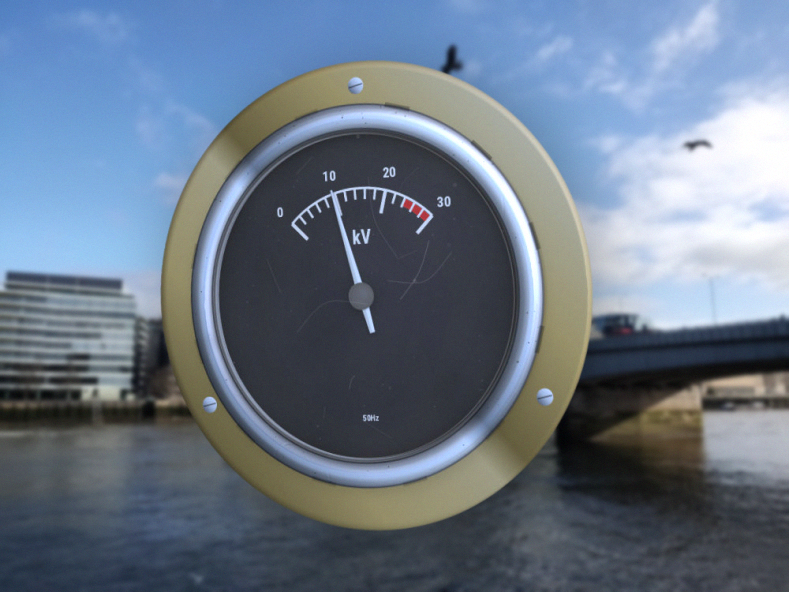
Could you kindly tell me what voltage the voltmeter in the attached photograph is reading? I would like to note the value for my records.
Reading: 10 kV
